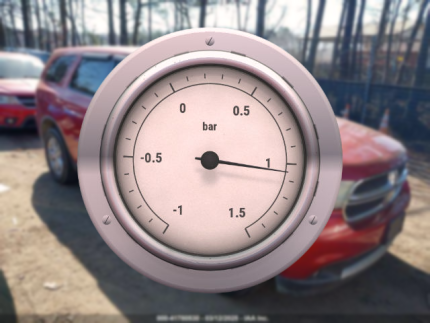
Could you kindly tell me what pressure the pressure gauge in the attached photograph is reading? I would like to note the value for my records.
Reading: 1.05 bar
